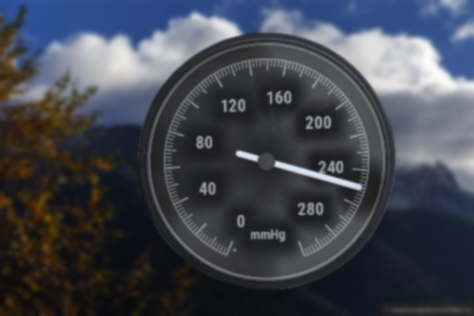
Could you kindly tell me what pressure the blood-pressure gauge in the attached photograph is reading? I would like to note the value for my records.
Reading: 250 mmHg
